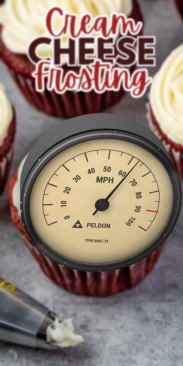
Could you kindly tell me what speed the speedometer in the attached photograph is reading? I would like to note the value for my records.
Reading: 62.5 mph
